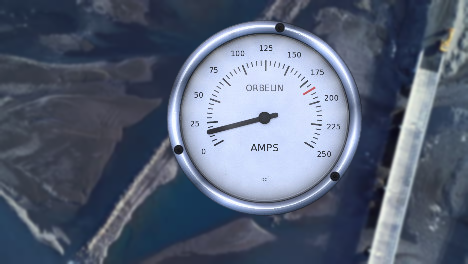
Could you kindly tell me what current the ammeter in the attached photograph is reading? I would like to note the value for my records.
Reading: 15 A
